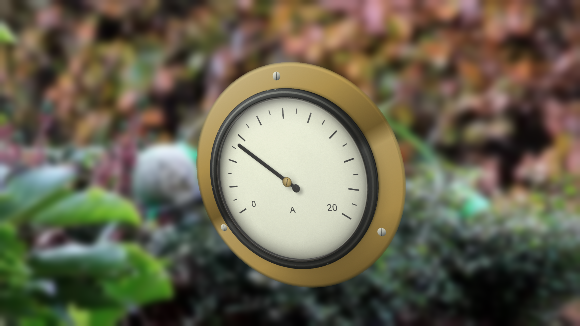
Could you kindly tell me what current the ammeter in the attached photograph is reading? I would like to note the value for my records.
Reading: 5.5 A
